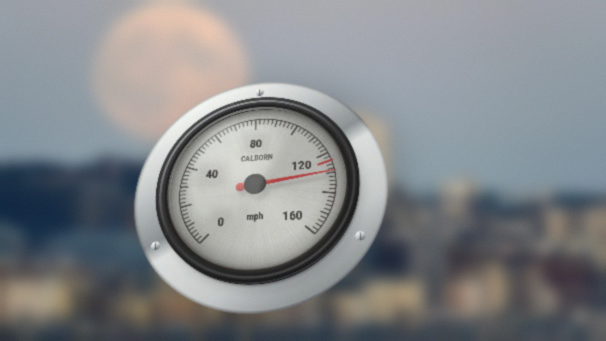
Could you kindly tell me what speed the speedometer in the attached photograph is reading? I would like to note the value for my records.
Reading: 130 mph
